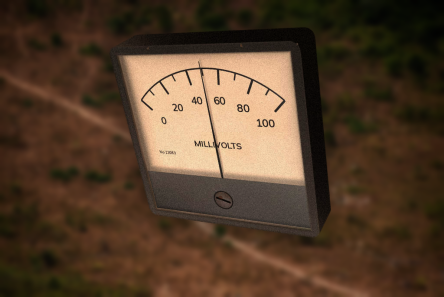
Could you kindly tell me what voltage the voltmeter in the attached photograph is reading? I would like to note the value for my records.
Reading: 50 mV
